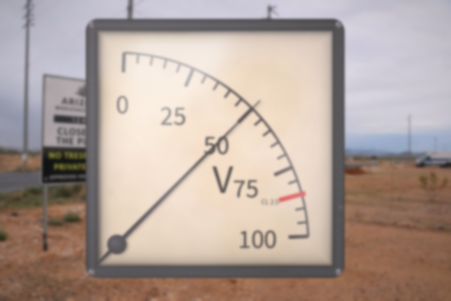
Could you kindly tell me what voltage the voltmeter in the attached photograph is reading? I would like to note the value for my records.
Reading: 50 V
